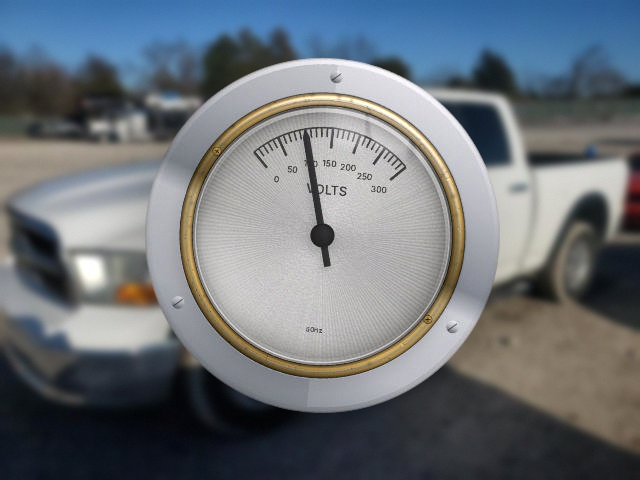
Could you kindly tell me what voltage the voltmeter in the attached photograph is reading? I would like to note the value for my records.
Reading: 100 V
